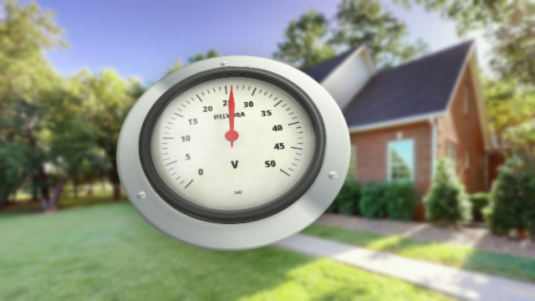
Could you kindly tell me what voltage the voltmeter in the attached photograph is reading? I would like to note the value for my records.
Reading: 26 V
